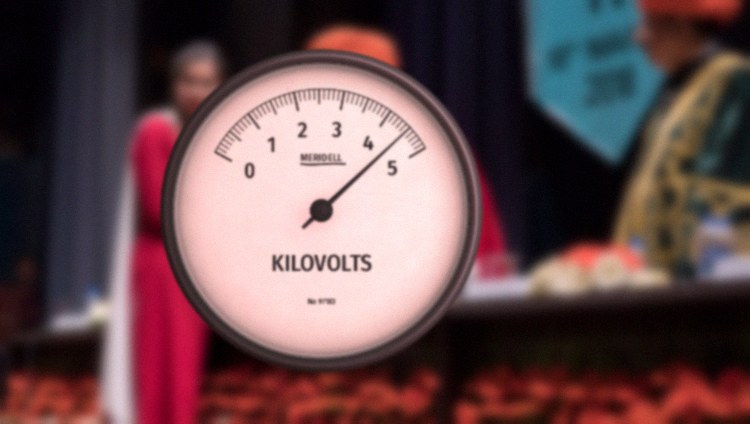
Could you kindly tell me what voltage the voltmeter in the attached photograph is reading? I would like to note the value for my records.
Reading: 4.5 kV
